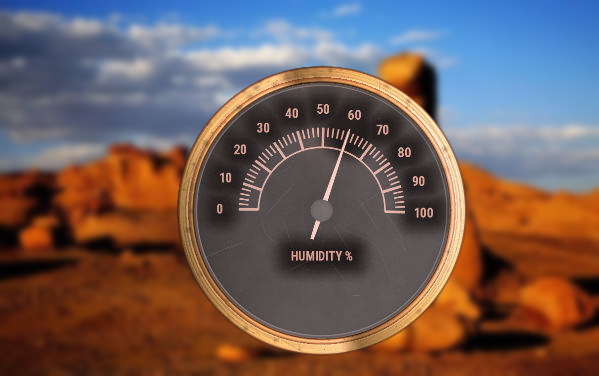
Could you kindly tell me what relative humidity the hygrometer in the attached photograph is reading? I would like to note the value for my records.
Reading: 60 %
